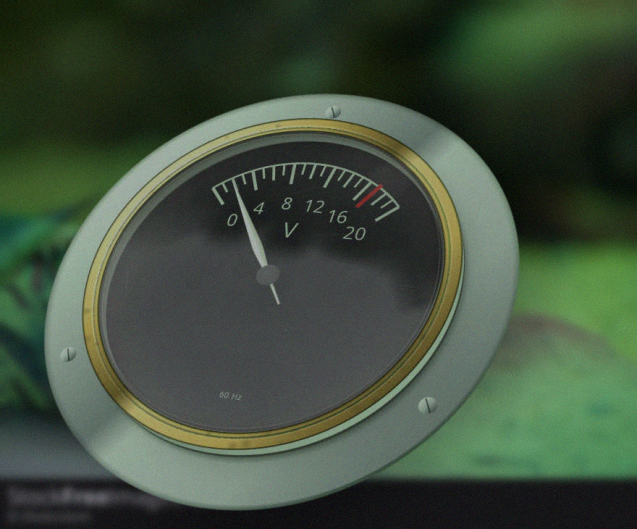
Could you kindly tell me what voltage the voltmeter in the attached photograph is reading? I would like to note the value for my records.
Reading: 2 V
